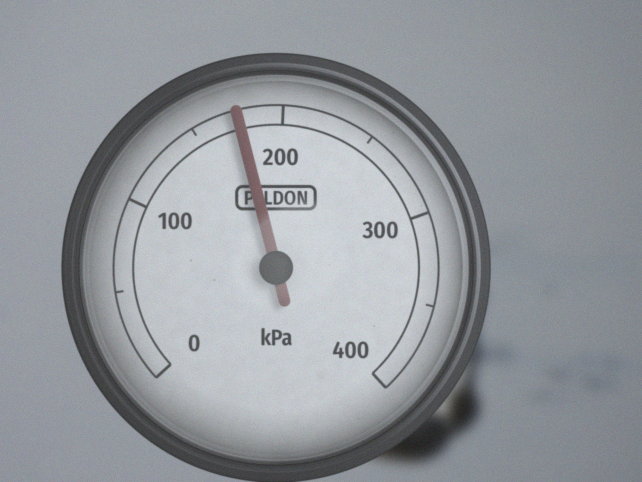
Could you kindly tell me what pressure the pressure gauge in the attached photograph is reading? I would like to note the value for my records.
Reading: 175 kPa
